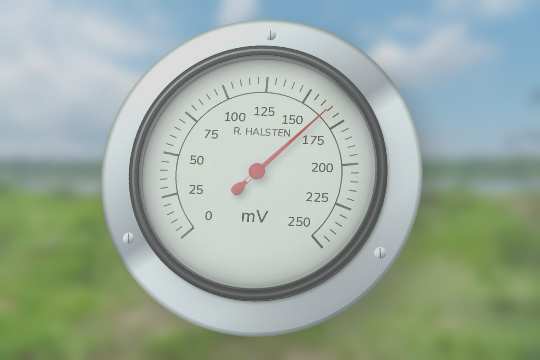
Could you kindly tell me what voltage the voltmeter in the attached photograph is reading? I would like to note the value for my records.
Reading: 165 mV
